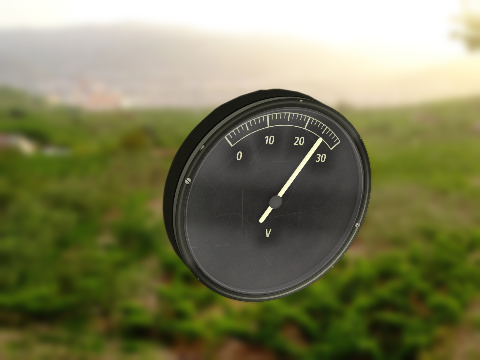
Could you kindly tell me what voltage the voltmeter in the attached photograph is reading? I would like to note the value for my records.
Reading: 25 V
